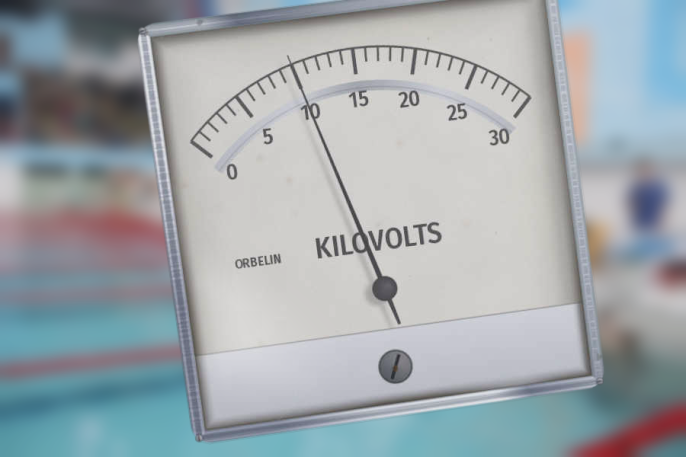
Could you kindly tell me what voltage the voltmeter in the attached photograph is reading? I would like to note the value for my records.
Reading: 10 kV
